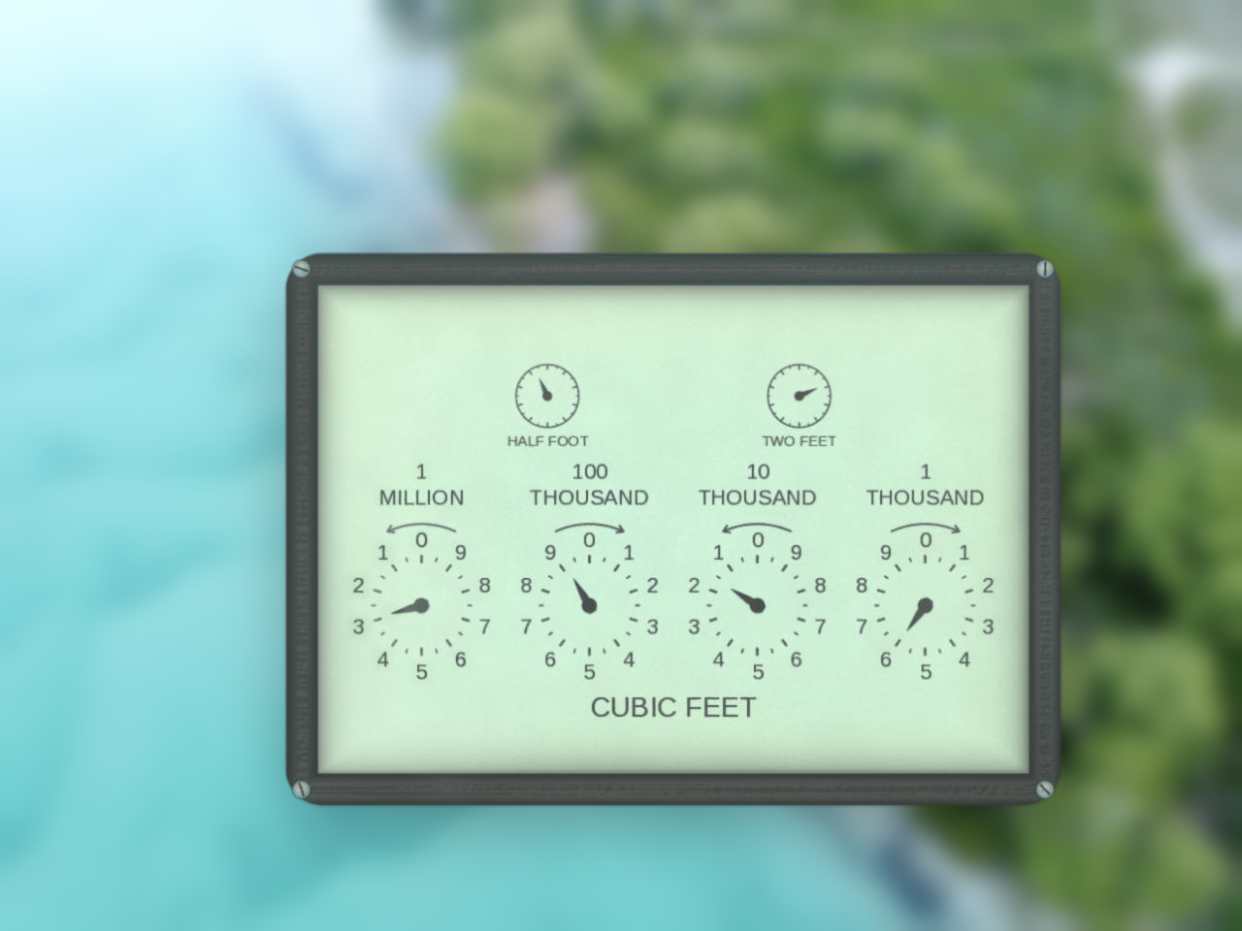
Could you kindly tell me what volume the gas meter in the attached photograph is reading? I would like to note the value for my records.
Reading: 291600 ft³
